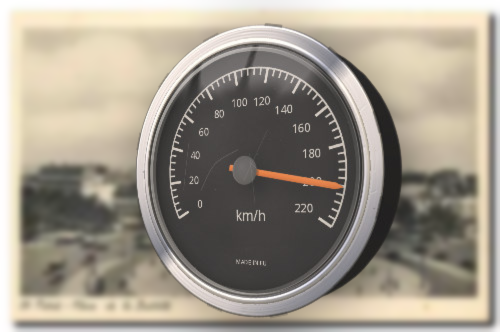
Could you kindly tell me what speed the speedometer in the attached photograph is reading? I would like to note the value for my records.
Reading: 200 km/h
